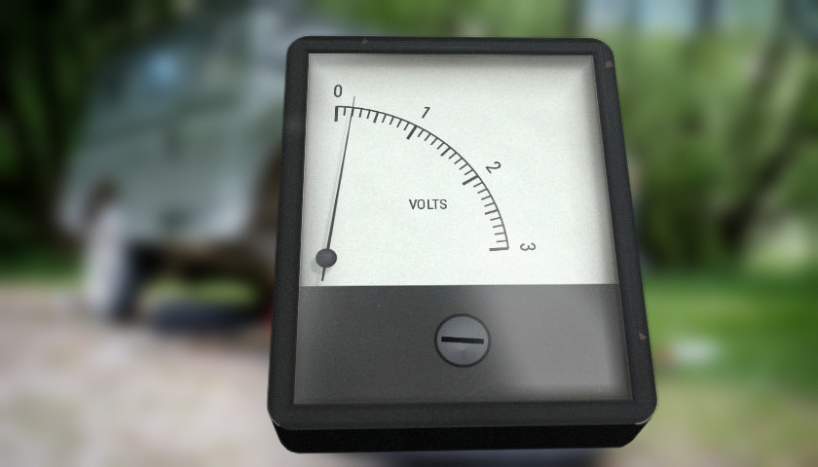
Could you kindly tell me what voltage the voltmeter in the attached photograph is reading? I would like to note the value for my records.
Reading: 0.2 V
